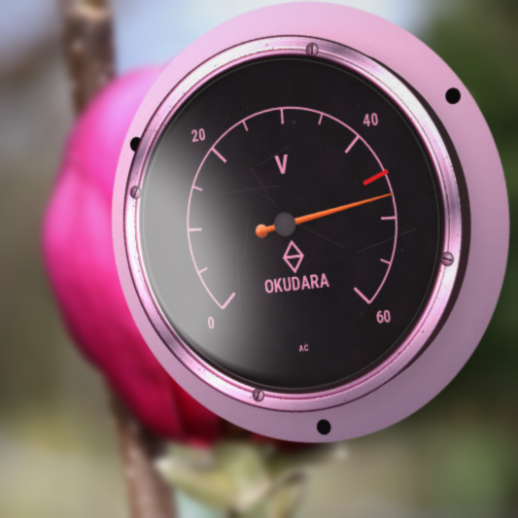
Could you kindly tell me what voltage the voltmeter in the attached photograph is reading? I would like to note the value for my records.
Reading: 47.5 V
